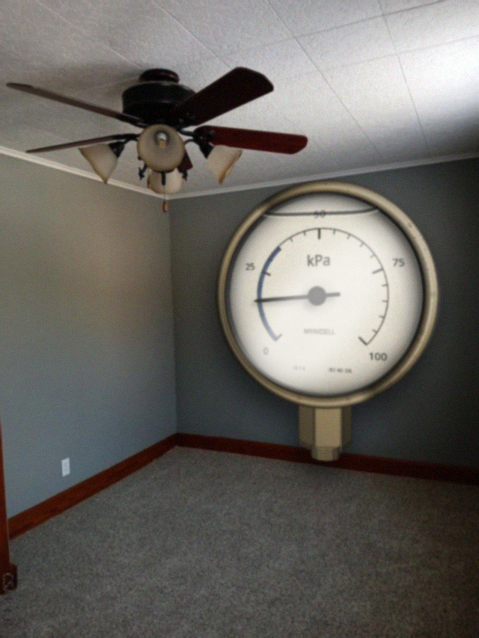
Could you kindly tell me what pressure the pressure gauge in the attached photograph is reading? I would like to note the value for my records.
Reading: 15 kPa
